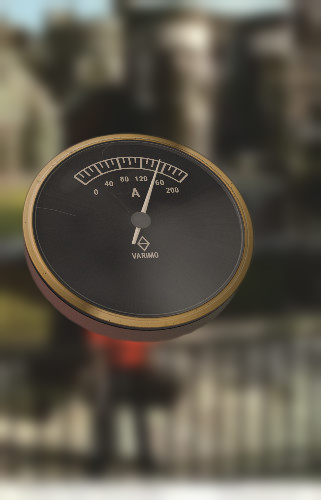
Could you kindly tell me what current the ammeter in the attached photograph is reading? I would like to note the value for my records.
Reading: 150 A
